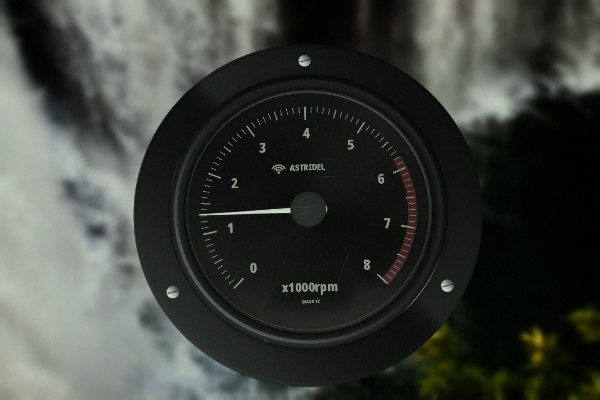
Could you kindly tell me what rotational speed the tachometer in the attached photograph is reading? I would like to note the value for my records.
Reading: 1300 rpm
